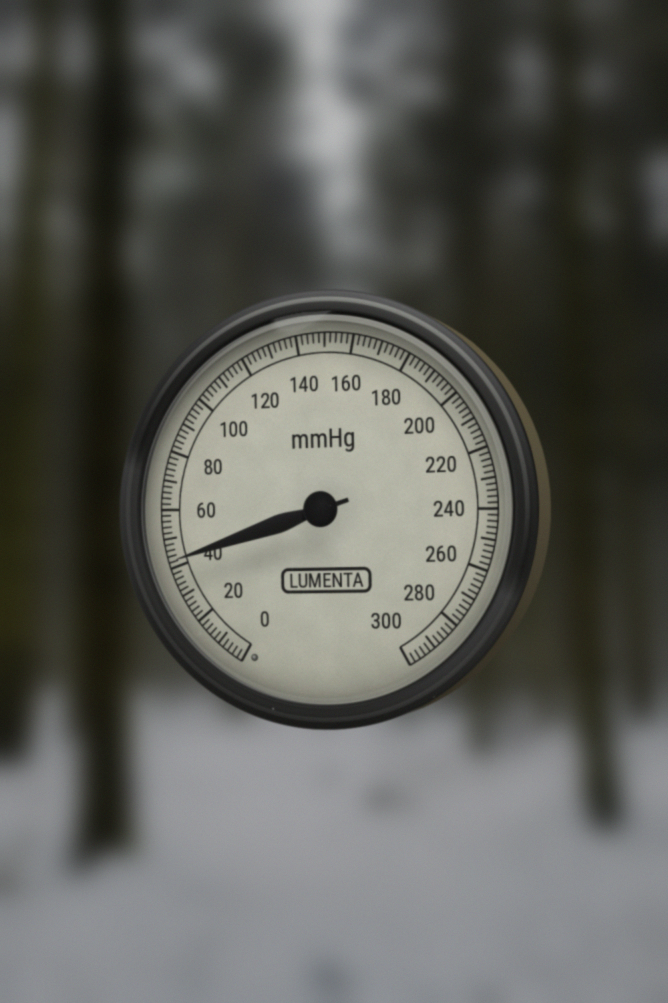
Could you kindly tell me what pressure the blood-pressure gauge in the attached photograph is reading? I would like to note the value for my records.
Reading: 42 mmHg
